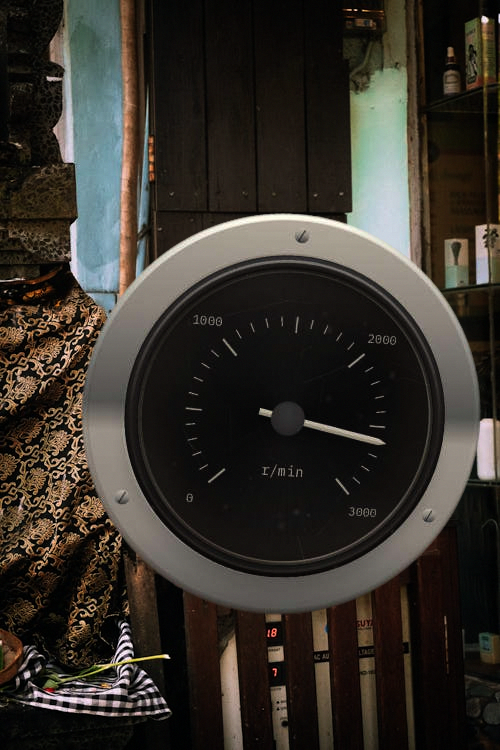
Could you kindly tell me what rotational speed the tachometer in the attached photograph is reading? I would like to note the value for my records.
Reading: 2600 rpm
